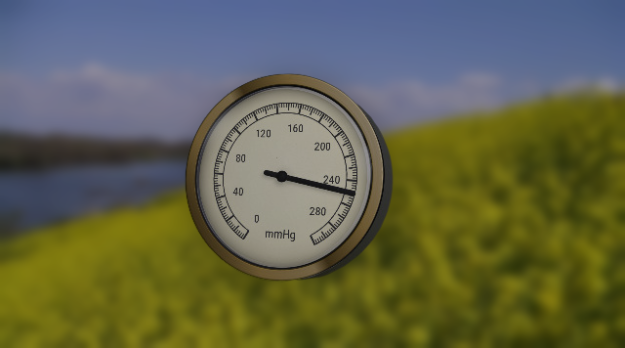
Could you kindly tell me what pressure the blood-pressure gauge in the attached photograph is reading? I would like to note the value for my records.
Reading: 250 mmHg
